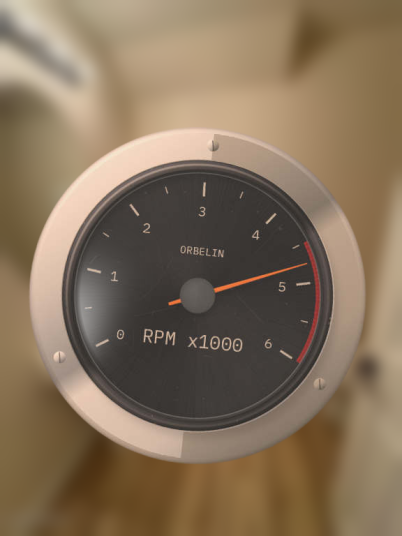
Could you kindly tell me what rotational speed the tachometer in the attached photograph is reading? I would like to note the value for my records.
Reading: 4750 rpm
